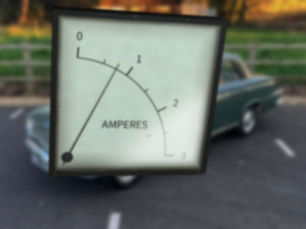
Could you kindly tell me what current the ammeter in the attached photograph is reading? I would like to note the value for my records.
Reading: 0.75 A
